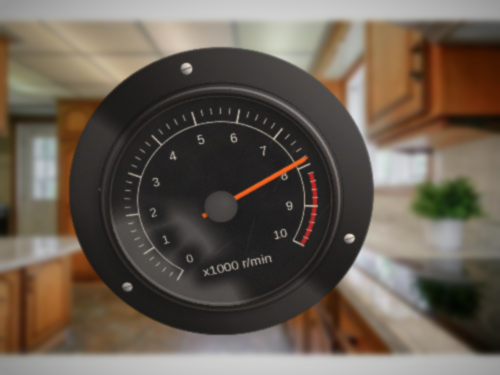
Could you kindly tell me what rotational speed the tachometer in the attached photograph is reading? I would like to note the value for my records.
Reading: 7800 rpm
